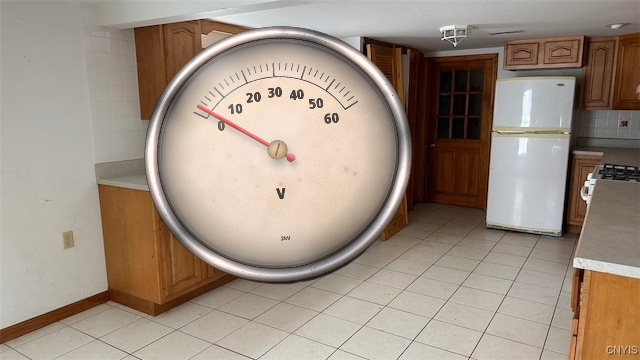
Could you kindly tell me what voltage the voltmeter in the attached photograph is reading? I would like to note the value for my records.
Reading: 2 V
